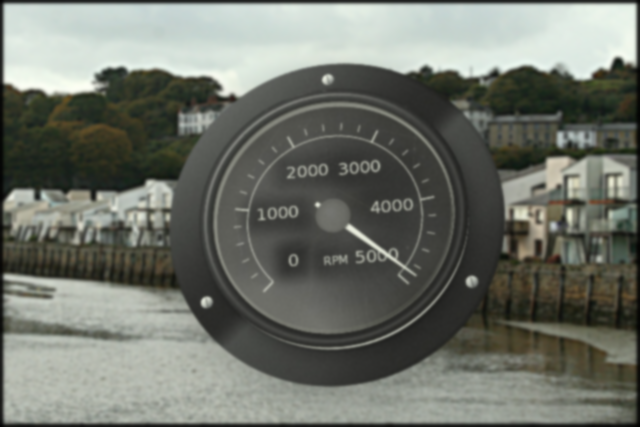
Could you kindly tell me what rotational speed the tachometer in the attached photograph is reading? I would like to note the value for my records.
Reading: 4900 rpm
